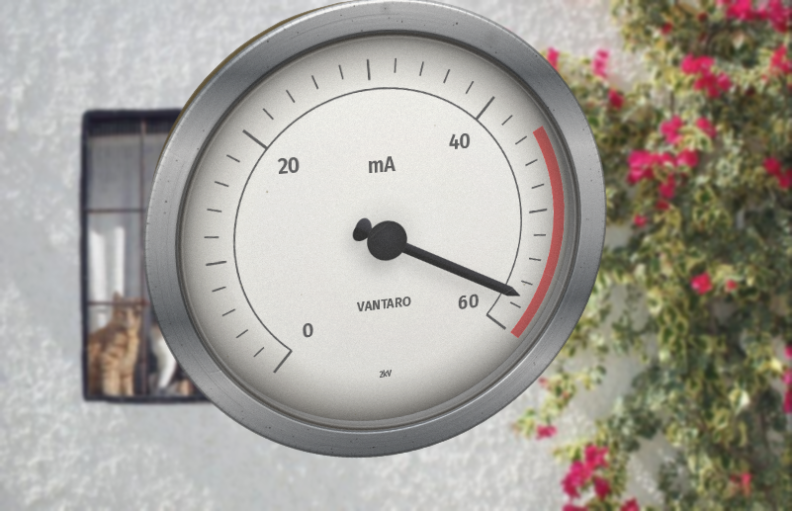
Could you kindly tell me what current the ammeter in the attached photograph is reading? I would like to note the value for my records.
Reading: 57 mA
